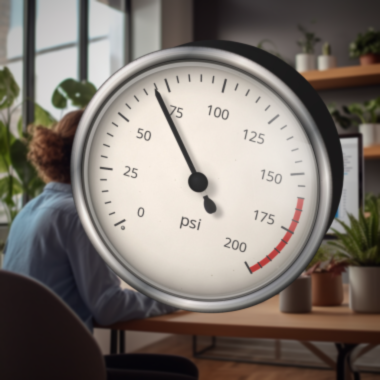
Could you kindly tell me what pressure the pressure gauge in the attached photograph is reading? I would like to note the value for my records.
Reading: 70 psi
